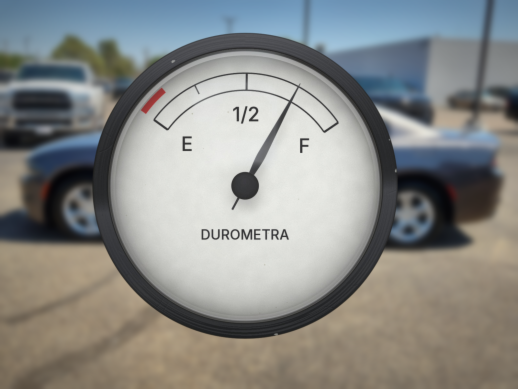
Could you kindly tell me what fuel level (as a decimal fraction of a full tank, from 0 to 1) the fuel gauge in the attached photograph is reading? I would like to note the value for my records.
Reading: 0.75
